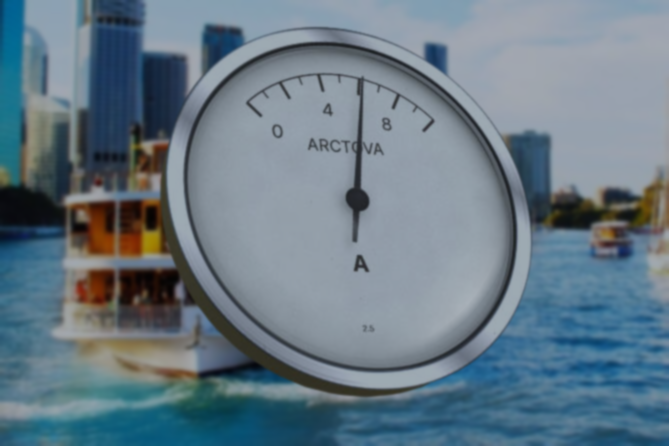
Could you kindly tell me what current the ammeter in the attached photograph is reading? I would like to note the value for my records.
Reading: 6 A
